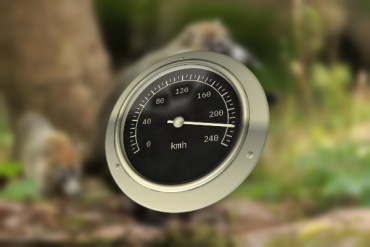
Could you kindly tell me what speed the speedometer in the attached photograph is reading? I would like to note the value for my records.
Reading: 220 km/h
